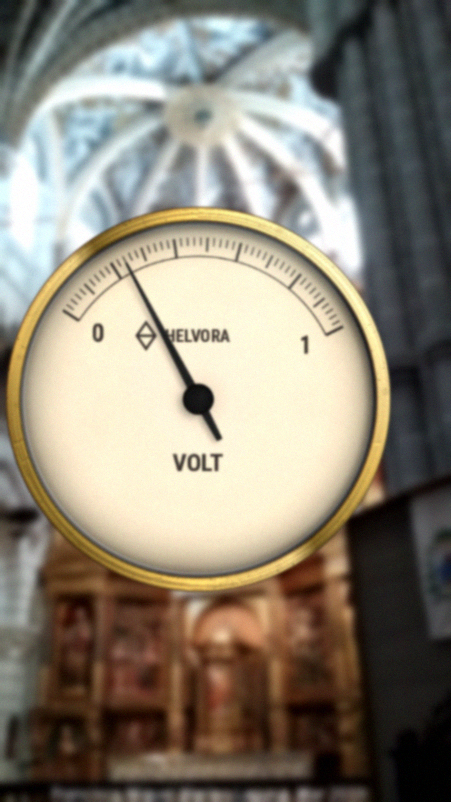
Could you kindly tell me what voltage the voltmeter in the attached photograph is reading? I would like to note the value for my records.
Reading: 0.24 V
